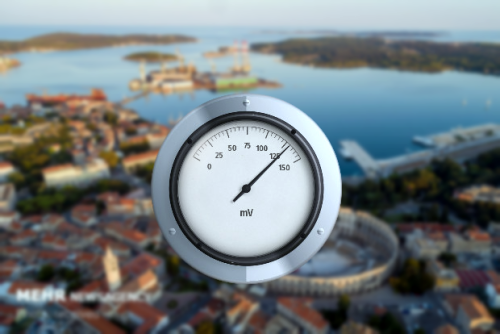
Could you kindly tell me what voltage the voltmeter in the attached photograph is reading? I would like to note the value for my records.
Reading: 130 mV
